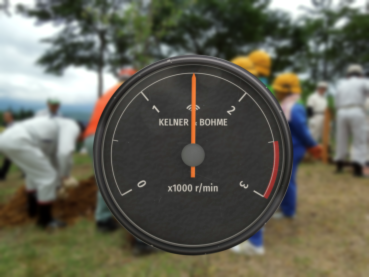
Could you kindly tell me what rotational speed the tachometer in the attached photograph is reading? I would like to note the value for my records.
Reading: 1500 rpm
